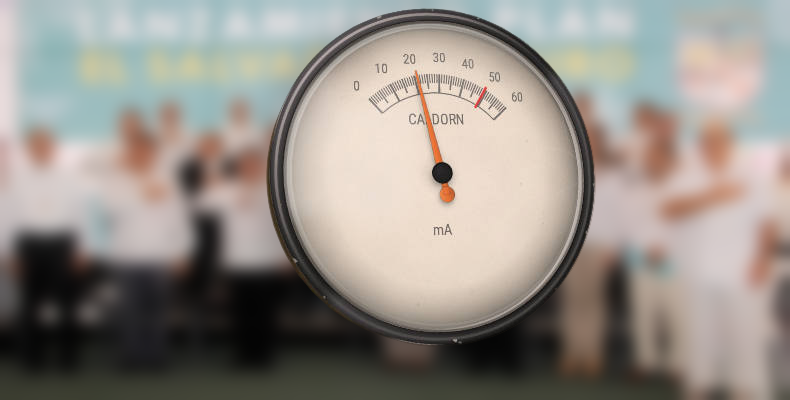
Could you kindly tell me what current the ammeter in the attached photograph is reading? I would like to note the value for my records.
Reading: 20 mA
